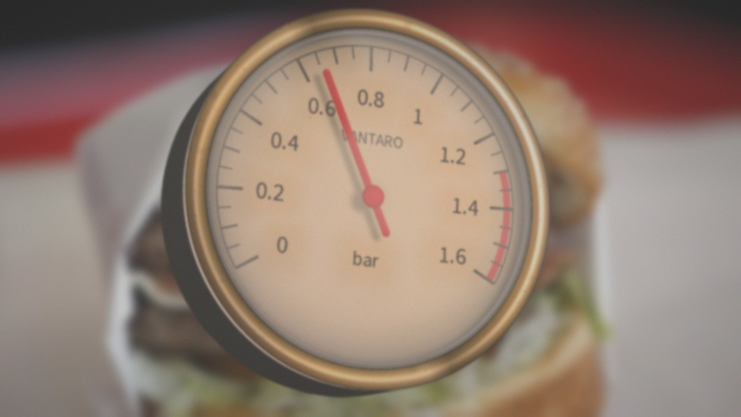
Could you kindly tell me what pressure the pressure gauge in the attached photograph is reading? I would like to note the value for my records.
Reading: 0.65 bar
